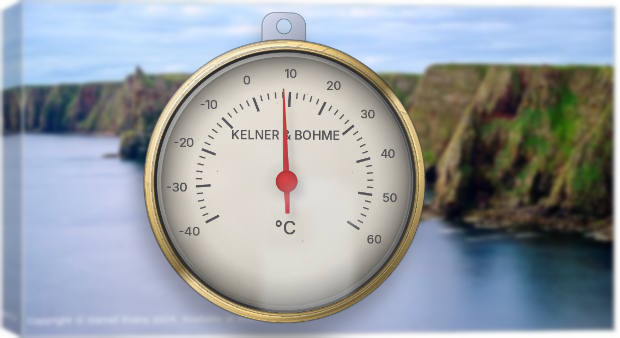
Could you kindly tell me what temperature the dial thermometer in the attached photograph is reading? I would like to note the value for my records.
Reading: 8 °C
